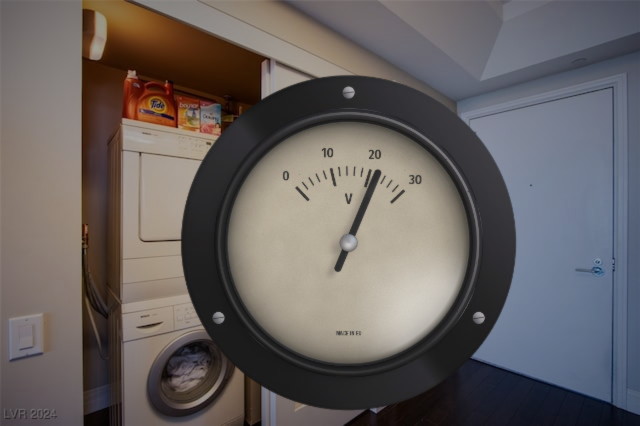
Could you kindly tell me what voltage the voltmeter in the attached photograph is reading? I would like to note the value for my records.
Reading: 22 V
